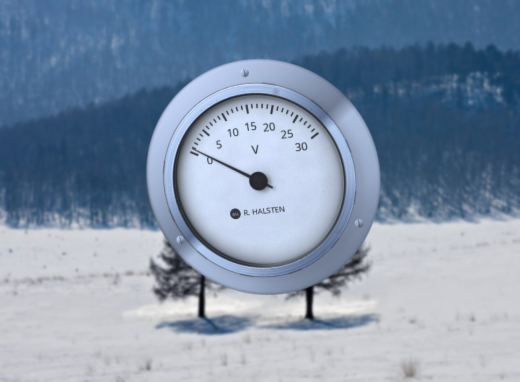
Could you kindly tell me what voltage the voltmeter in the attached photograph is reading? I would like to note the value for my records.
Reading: 1 V
